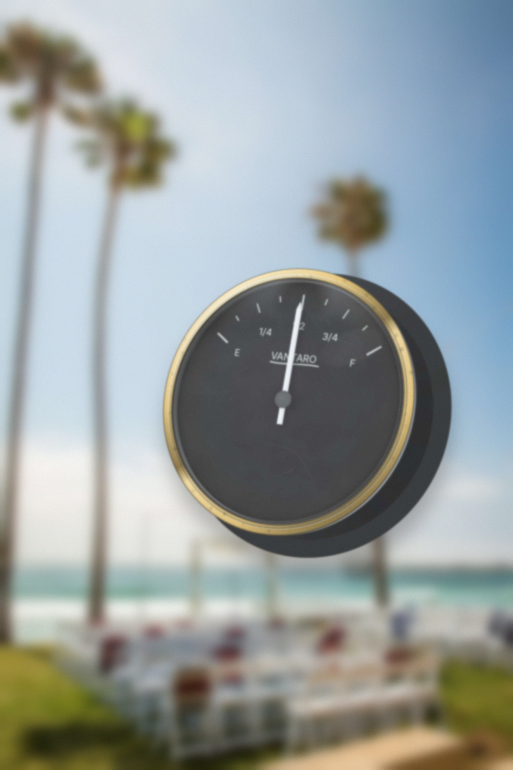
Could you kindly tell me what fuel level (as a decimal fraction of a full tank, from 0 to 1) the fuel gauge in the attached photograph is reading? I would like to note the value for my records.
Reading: 0.5
